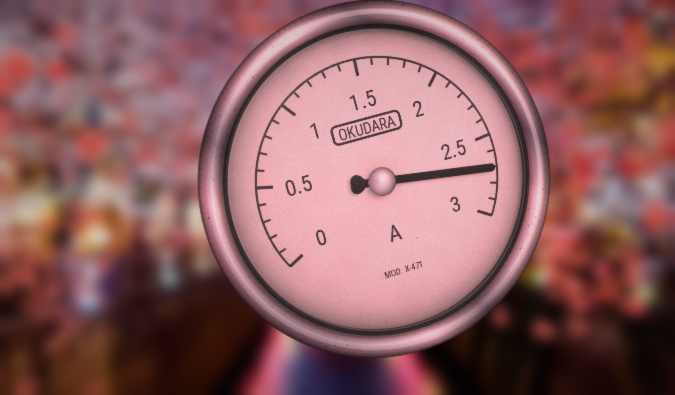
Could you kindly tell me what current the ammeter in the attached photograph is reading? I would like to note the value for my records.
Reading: 2.7 A
